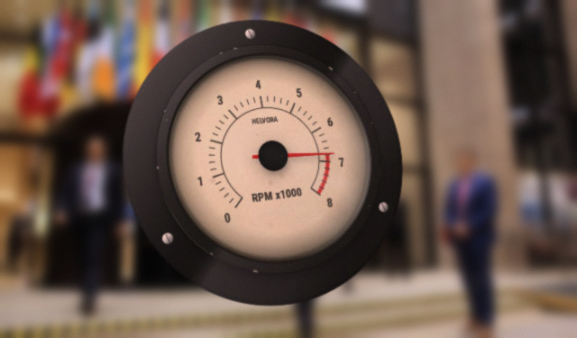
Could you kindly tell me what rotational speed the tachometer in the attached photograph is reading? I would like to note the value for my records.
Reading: 6800 rpm
